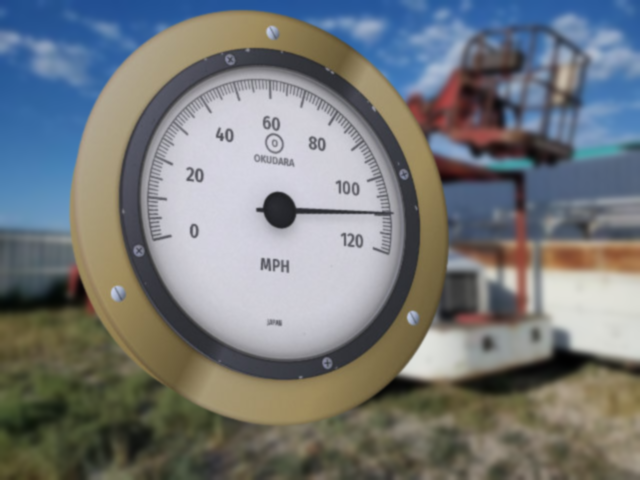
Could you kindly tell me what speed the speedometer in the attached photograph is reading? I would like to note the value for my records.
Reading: 110 mph
